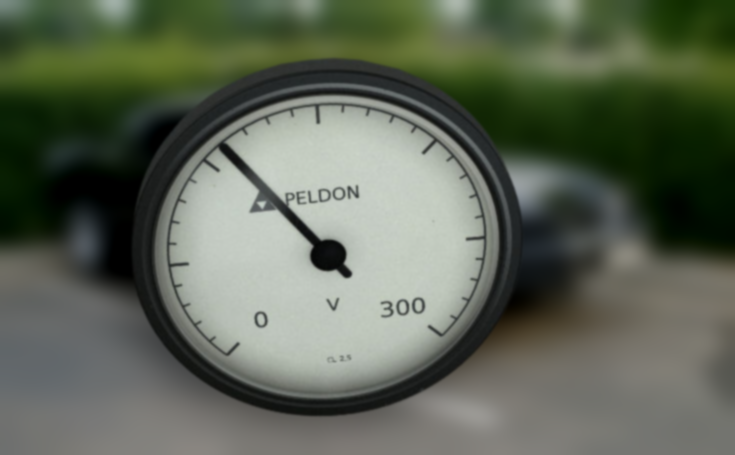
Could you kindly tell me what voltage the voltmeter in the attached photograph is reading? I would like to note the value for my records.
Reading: 110 V
